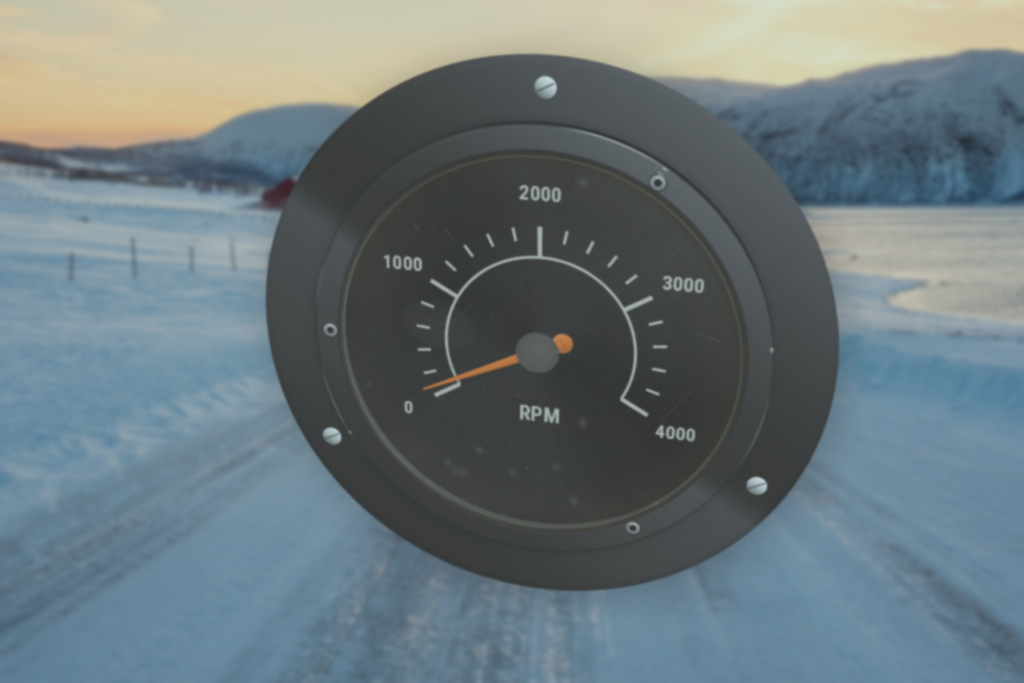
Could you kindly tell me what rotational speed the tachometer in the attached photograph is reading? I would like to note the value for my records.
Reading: 100 rpm
